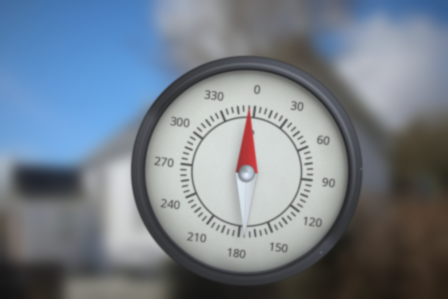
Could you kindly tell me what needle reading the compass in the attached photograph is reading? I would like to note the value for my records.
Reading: 355 °
